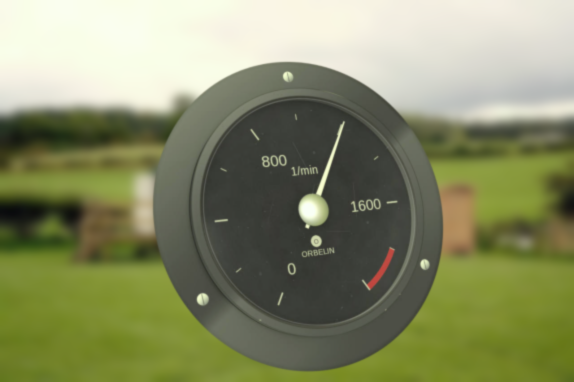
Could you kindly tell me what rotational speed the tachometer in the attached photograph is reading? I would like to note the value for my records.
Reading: 1200 rpm
